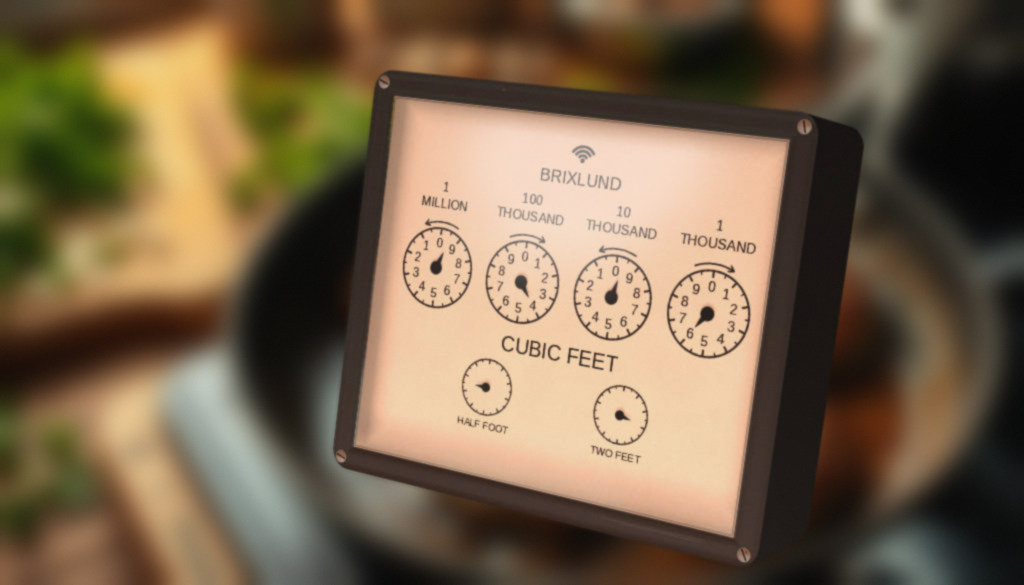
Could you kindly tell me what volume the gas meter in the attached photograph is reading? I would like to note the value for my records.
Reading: 939600 ft³
